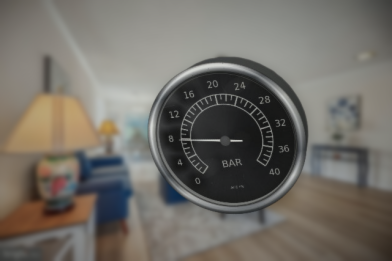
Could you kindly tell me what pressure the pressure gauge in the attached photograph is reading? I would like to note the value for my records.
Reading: 8 bar
